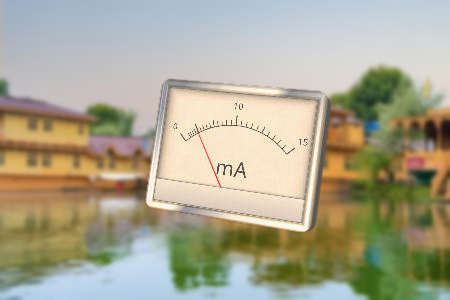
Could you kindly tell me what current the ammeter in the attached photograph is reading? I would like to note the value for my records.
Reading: 5 mA
